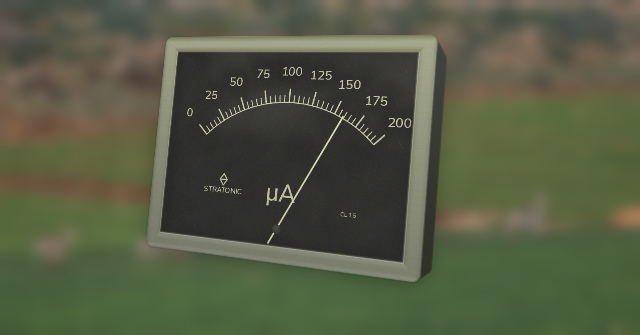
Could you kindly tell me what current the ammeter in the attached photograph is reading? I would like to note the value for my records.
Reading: 160 µA
